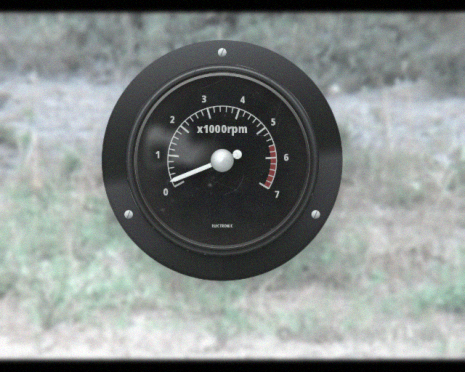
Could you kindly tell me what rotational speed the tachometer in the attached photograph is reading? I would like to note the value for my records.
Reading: 200 rpm
